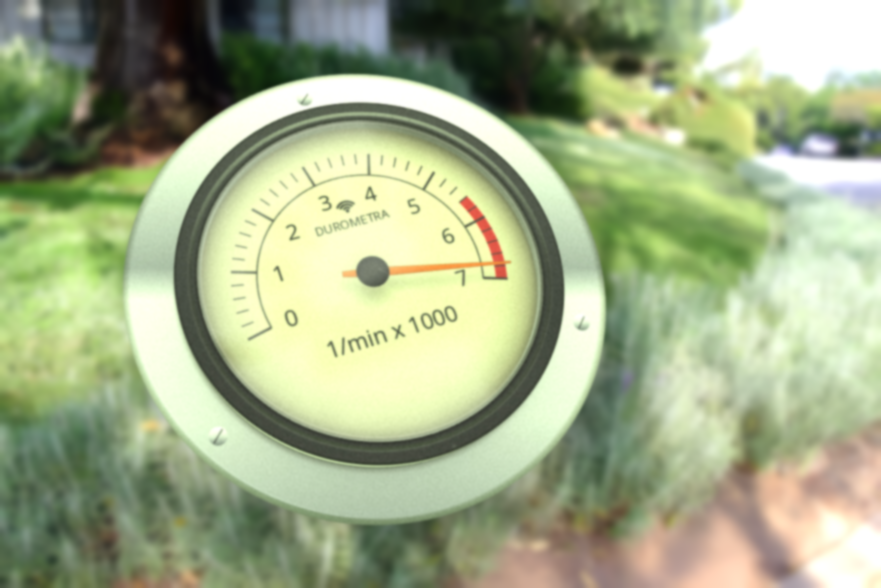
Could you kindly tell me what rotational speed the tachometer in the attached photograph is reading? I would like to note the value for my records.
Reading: 6800 rpm
